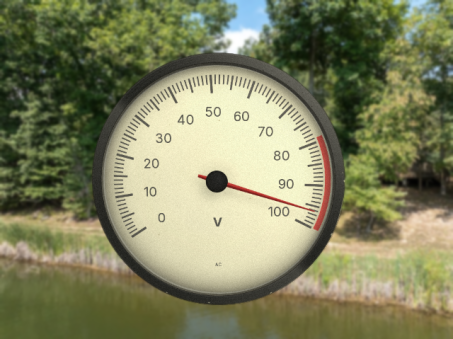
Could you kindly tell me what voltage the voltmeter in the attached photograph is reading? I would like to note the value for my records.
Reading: 96 V
